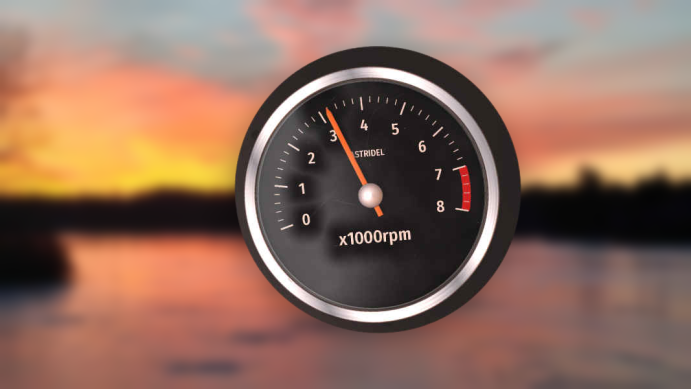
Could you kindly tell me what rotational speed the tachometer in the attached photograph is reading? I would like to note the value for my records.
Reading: 3200 rpm
